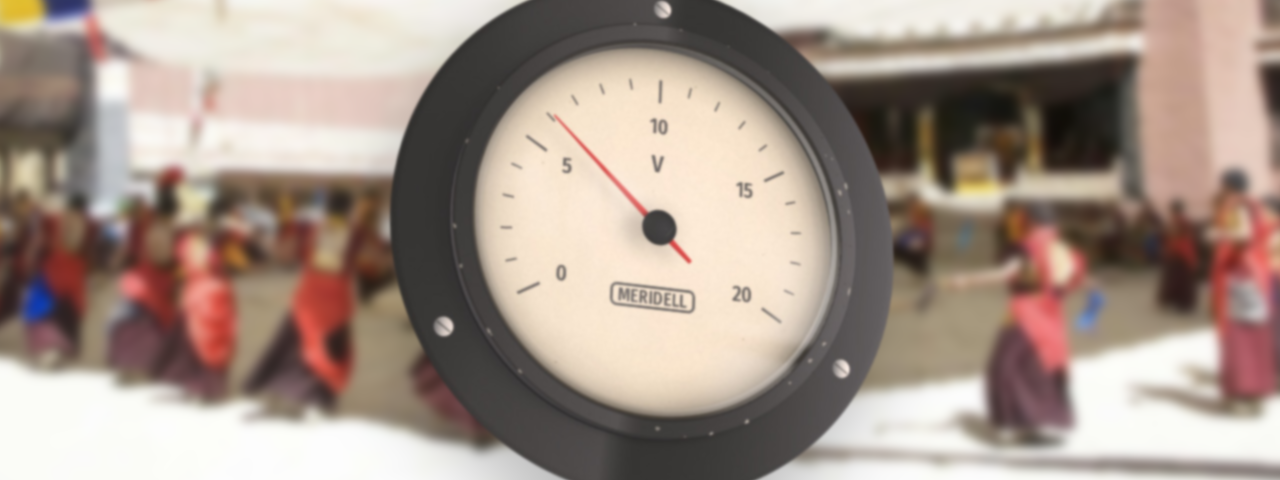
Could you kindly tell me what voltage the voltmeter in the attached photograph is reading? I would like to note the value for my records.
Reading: 6 V
